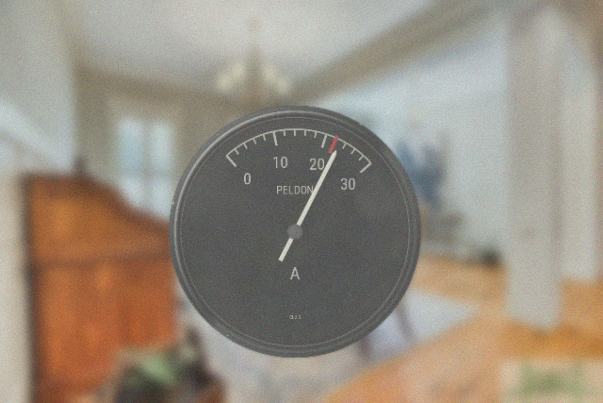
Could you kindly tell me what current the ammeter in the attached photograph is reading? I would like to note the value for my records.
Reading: 23 A
